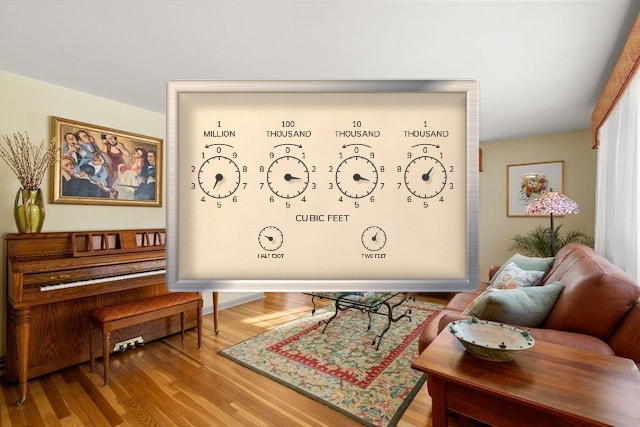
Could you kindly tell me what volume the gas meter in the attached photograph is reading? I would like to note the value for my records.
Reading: 427100 ft³
